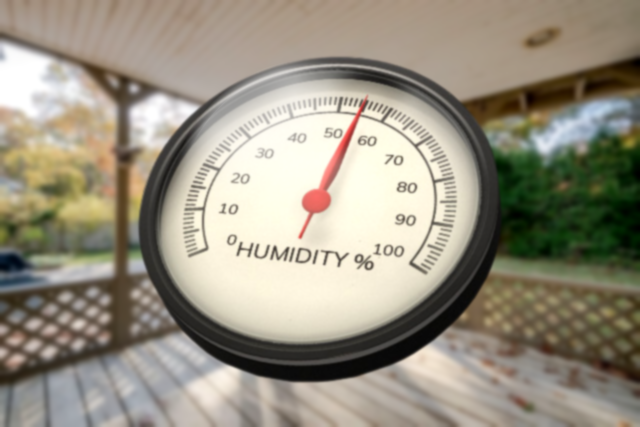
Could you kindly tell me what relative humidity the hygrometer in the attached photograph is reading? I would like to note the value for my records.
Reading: 55 %
